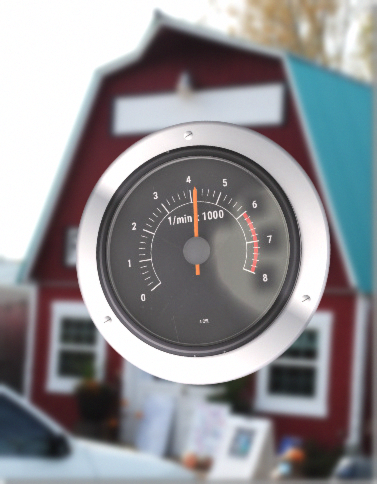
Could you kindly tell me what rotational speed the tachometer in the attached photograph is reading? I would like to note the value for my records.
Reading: 4200 rpm
